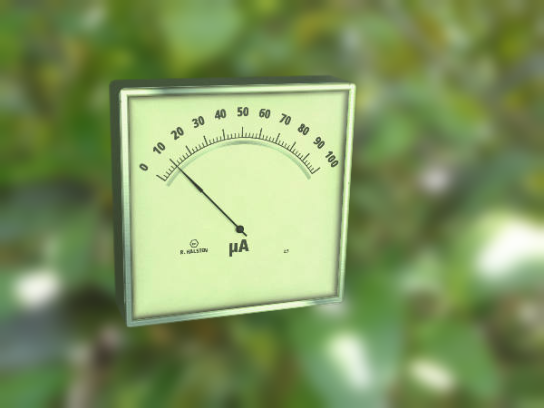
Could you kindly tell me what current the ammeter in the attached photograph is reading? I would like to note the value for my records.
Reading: 10 µA
